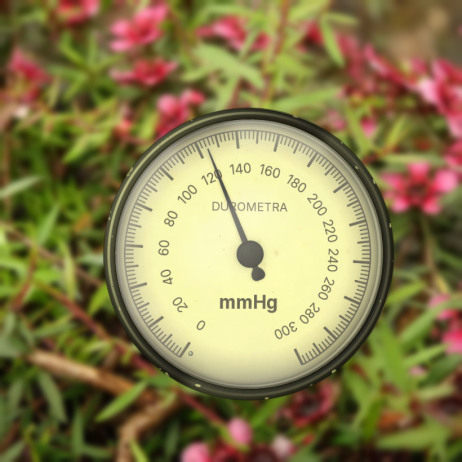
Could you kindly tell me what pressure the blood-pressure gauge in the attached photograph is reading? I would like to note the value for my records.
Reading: 124 mmHg
